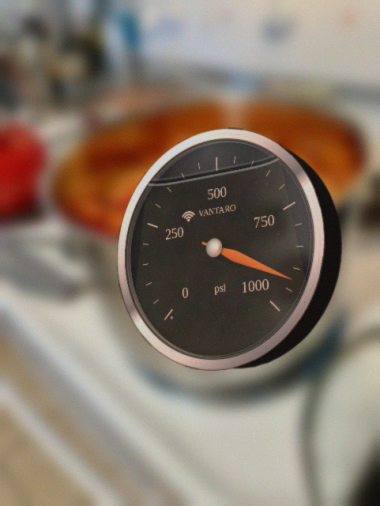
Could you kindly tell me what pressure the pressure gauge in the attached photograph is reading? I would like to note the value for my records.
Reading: 925 psi
